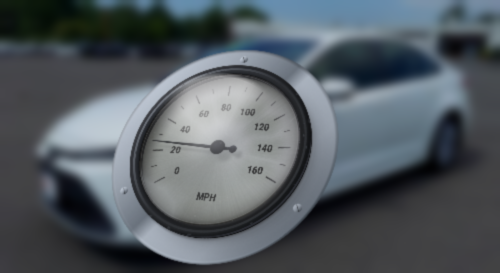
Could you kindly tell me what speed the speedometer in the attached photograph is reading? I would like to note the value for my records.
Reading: 25 mph
